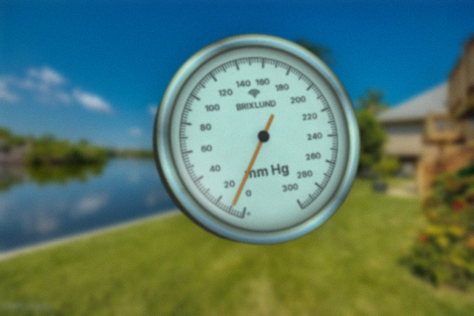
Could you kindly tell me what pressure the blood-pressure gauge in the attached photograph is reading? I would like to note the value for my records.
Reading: 10 mmHg
